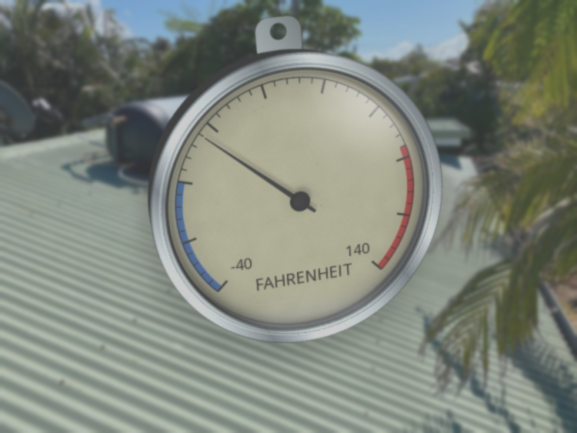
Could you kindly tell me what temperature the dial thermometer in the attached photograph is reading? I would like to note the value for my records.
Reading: 16 °F
